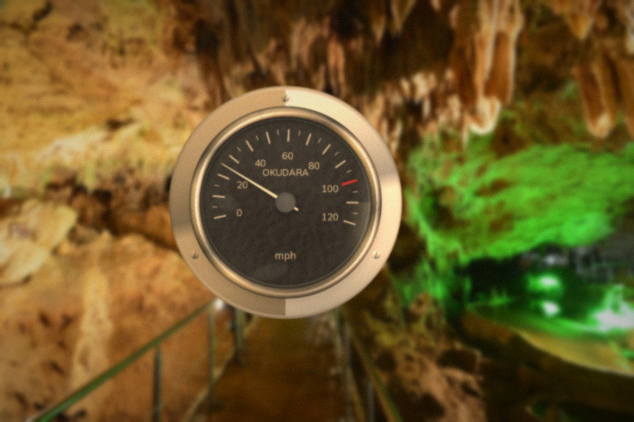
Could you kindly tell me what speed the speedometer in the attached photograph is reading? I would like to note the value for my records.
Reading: 25 mph
